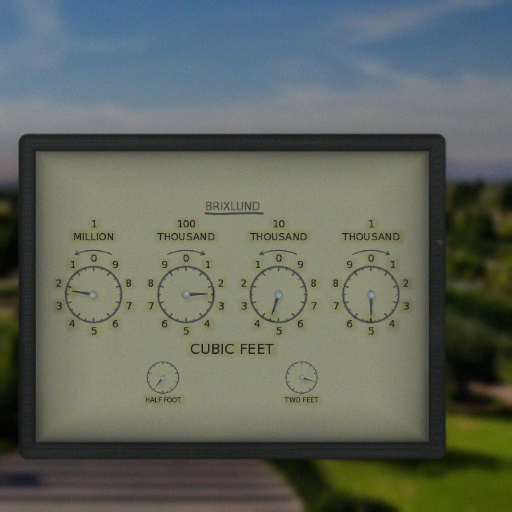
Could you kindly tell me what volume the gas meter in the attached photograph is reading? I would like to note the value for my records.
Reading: 224500 ft³
